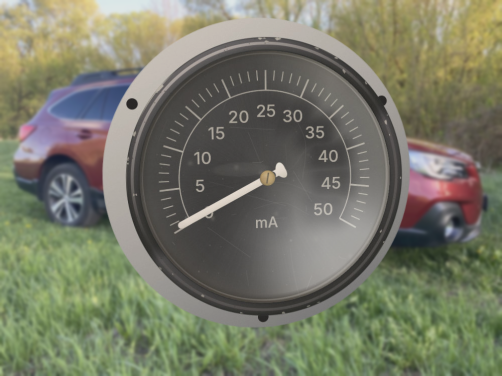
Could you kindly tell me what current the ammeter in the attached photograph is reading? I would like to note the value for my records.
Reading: 0.5 mA
